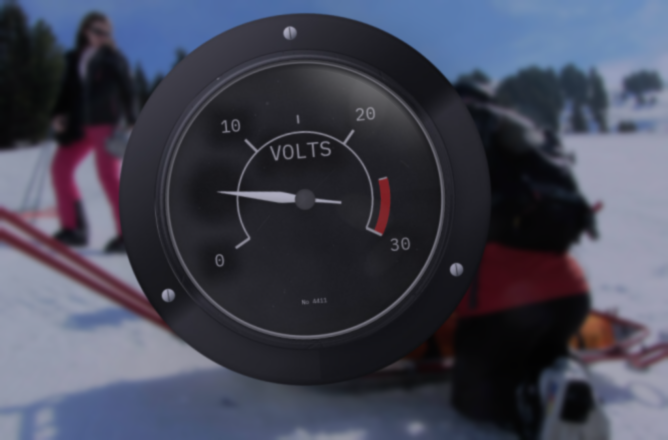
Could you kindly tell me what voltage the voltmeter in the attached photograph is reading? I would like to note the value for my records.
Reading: 5 V
